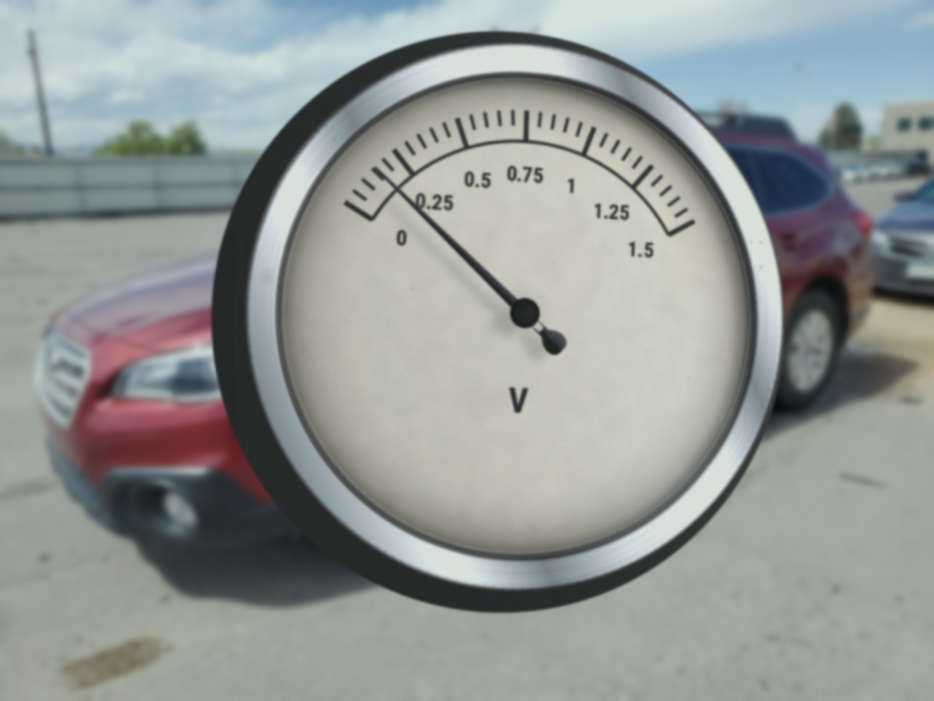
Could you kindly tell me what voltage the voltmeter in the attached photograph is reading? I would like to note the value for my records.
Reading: 0.15 V
